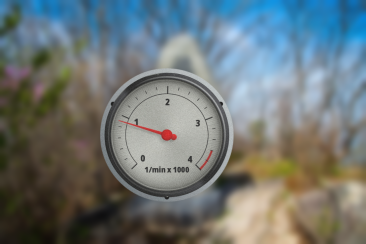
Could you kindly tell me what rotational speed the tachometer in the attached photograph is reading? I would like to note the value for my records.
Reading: 900 rpm
